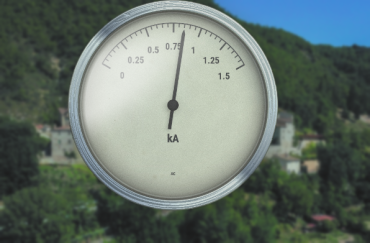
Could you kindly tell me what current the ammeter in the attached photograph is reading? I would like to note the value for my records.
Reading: 0.85 kA
